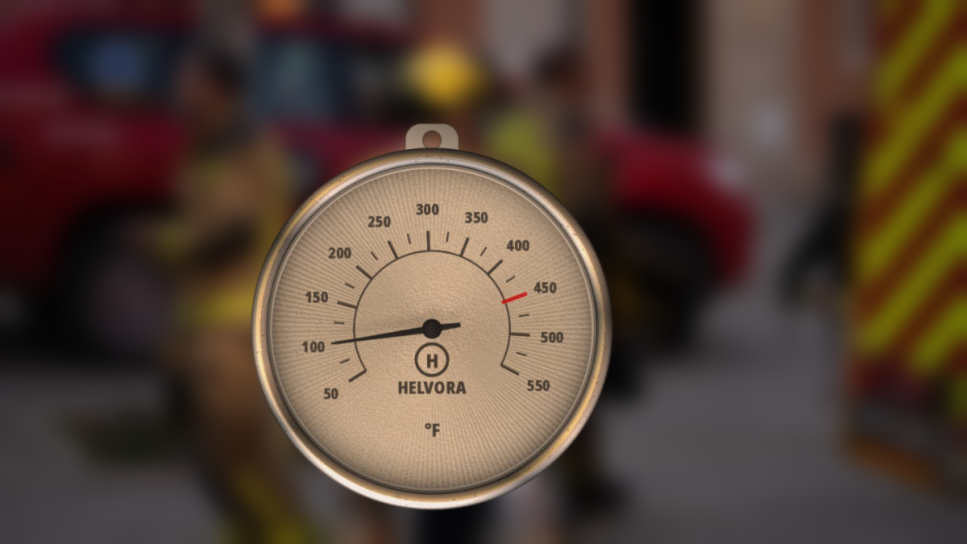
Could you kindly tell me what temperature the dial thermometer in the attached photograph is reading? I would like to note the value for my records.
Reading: 100 °F
